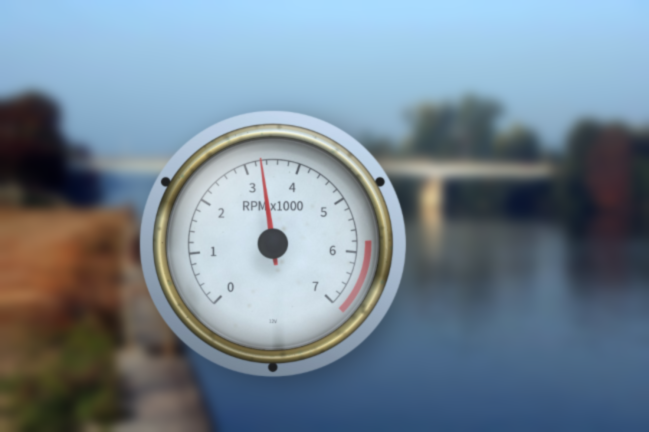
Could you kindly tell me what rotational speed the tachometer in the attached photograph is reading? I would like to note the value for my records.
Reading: 3300 rpm
